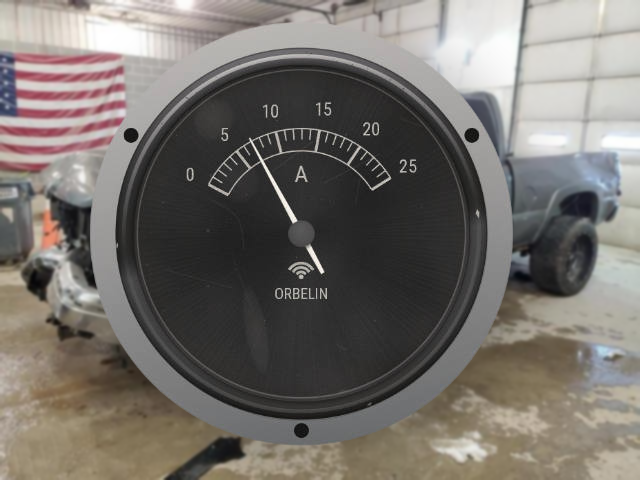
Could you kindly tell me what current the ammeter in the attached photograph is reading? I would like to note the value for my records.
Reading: 7 A
